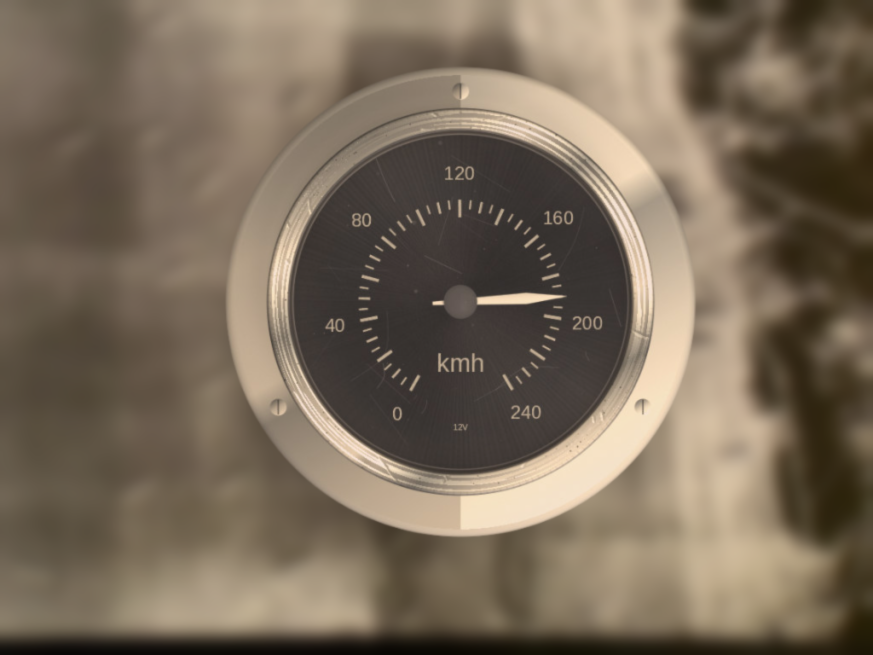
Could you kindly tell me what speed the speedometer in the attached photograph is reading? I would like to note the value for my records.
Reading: 190 km/h
